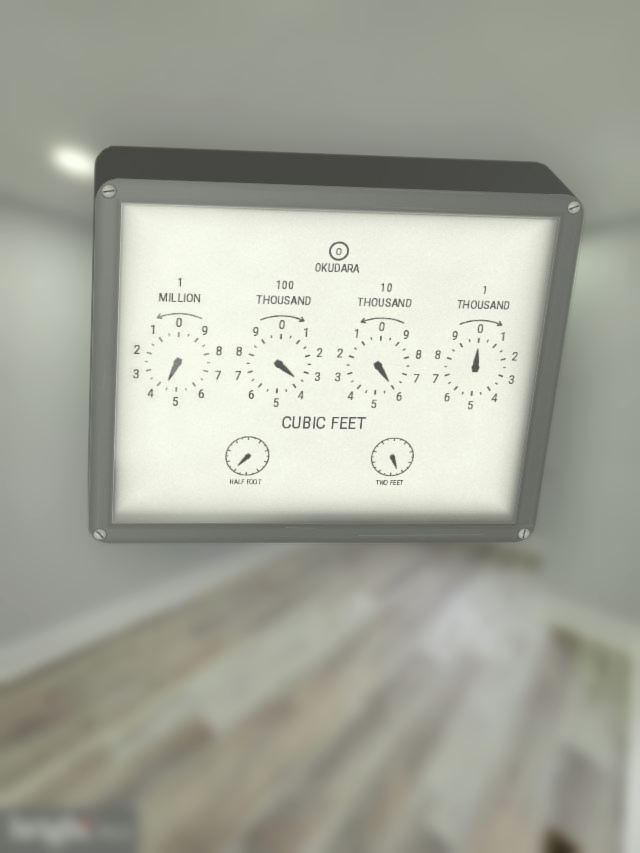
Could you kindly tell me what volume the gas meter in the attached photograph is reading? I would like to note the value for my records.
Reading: 436000 ft³
